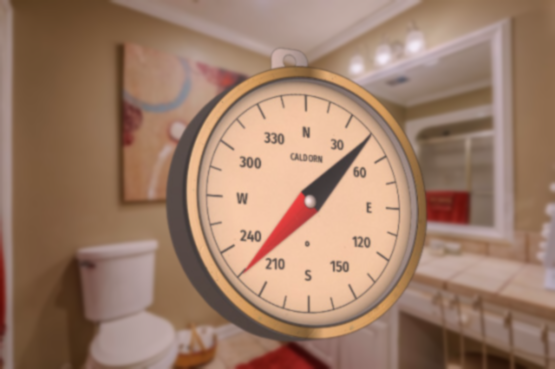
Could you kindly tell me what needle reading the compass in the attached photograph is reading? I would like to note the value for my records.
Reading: 225 °
